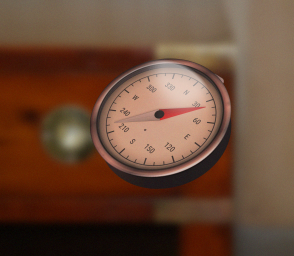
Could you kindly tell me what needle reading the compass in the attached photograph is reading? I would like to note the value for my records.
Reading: 40 °
